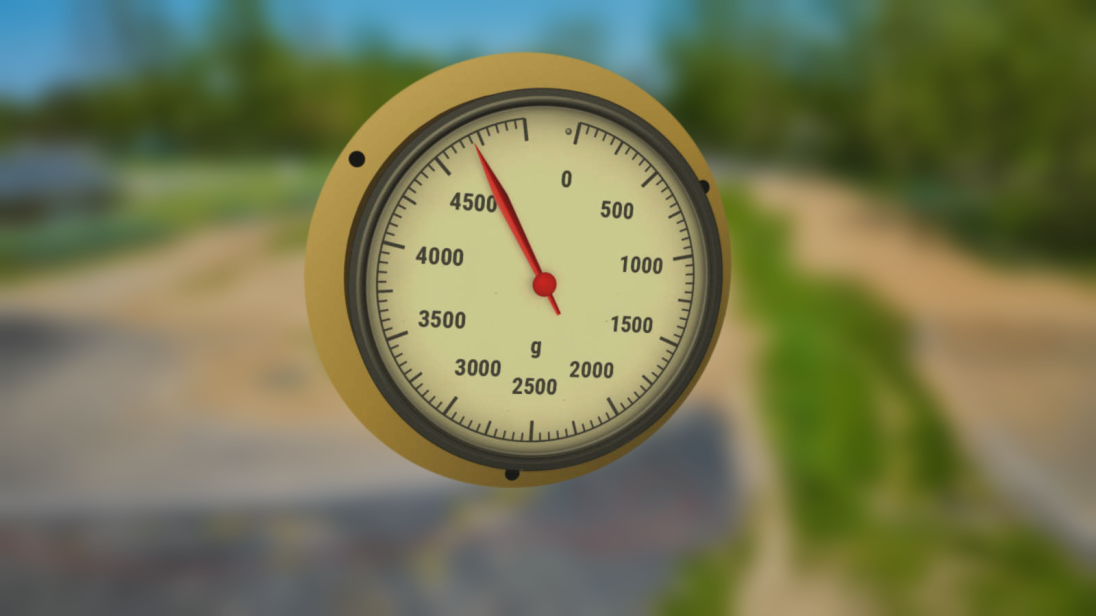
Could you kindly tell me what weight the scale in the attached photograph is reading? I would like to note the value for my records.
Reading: 4700 g
